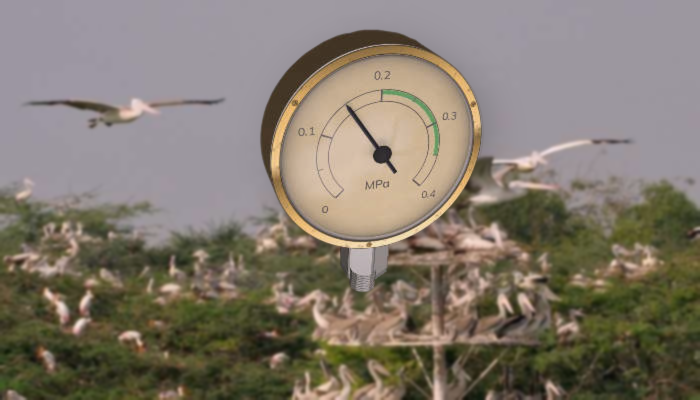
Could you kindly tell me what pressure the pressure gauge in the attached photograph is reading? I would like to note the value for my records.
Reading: 0.15 MPa
